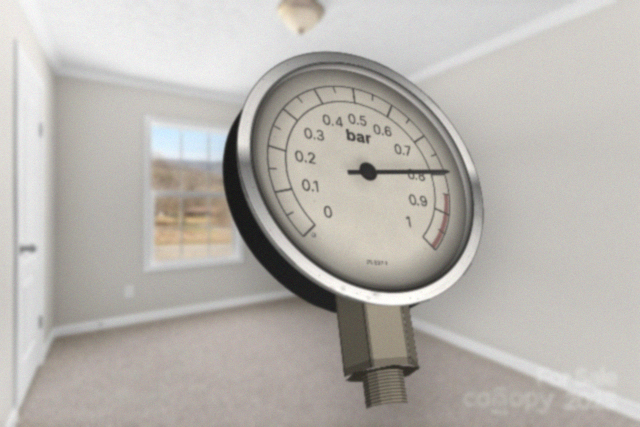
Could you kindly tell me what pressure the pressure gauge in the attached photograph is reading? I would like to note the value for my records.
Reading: 0.8 bar
